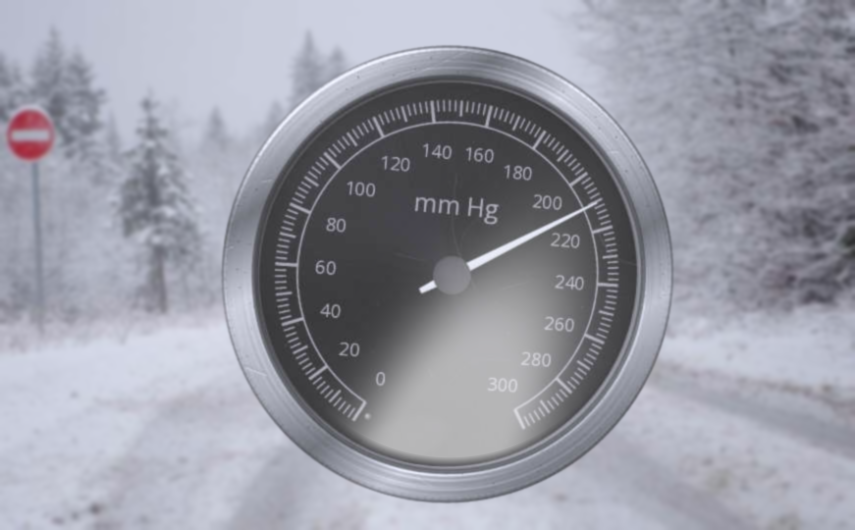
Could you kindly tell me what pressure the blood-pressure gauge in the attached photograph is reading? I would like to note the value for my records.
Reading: 210 mmHg
